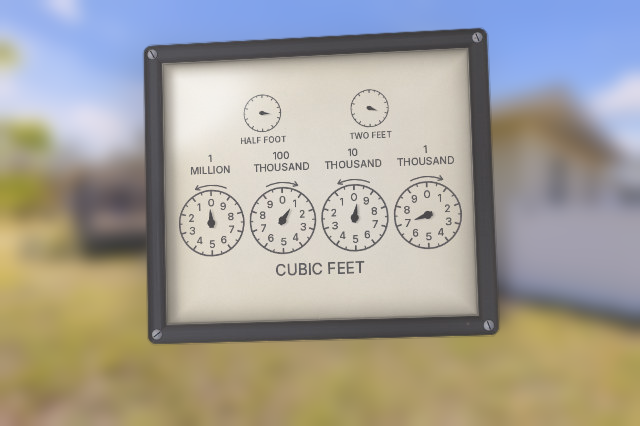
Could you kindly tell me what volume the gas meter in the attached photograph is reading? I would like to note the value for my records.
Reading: 9700 ft³
